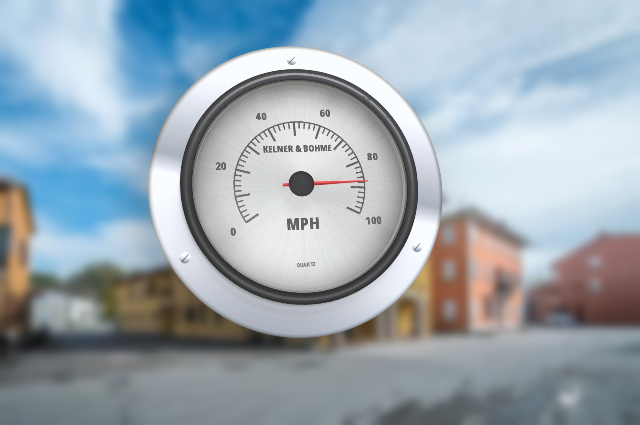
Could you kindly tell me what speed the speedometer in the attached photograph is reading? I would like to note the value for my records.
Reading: 88 mph
